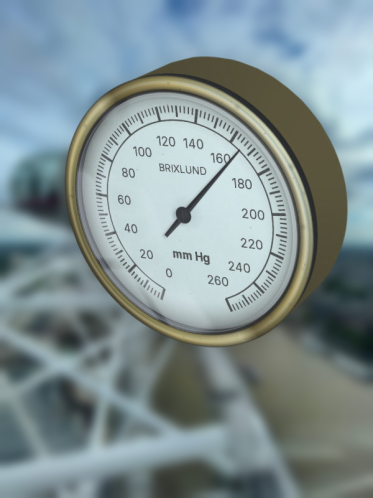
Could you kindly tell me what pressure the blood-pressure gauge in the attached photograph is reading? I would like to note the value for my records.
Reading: 166 mmHg
